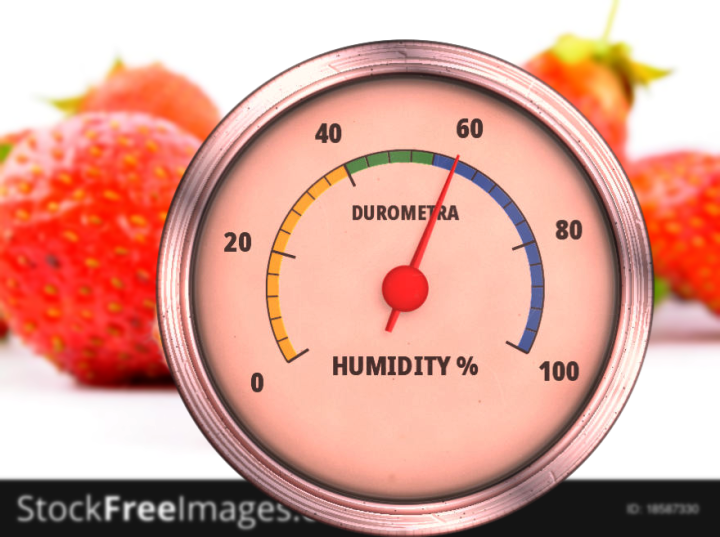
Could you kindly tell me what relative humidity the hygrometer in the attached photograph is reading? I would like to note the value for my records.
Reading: 60 %
